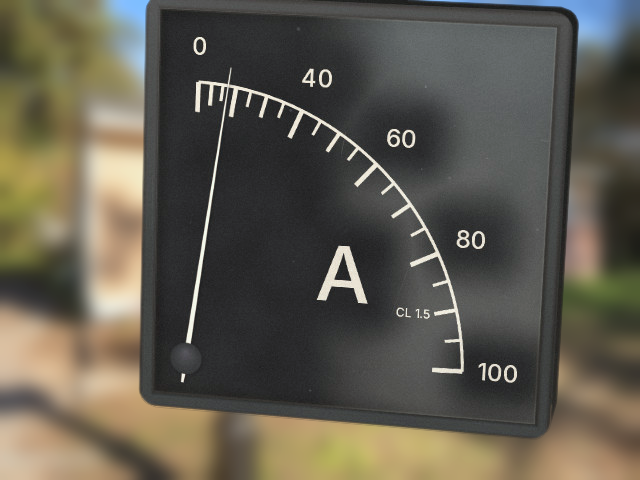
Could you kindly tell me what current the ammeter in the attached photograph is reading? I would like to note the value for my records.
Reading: 17.5 A
